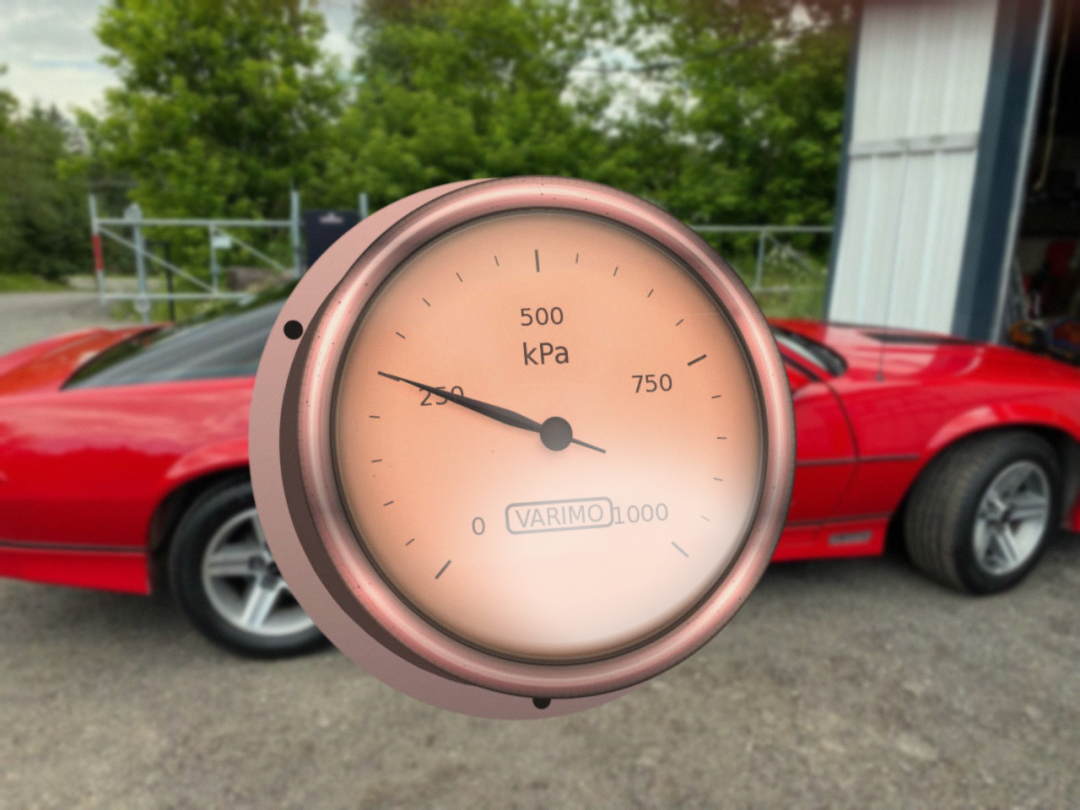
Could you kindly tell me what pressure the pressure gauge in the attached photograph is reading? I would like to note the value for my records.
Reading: 250 kPa
